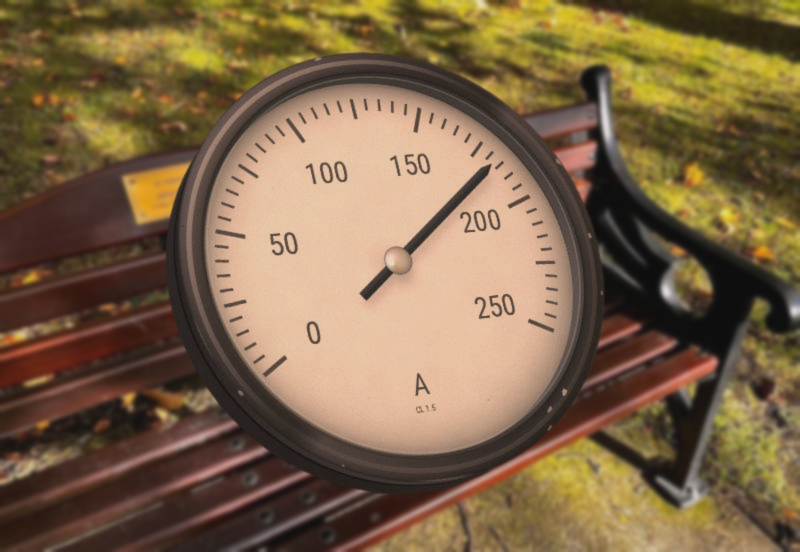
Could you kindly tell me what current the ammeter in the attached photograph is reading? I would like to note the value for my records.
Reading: 182.5 A
